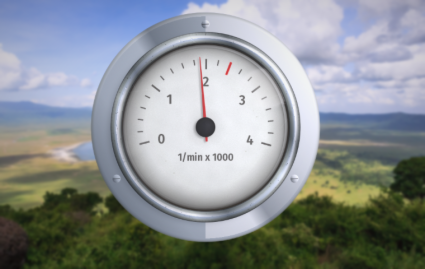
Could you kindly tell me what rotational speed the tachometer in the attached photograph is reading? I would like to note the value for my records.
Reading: 1900 rpm
